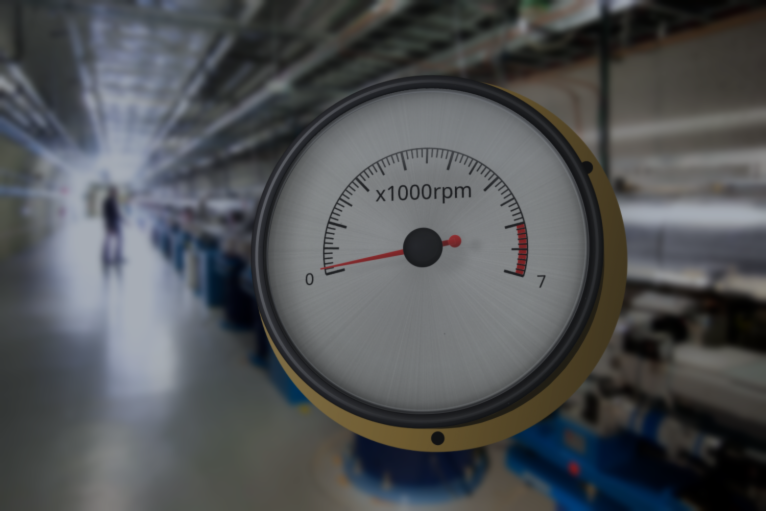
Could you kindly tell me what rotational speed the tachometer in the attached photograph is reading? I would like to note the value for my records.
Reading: 100 rpm
